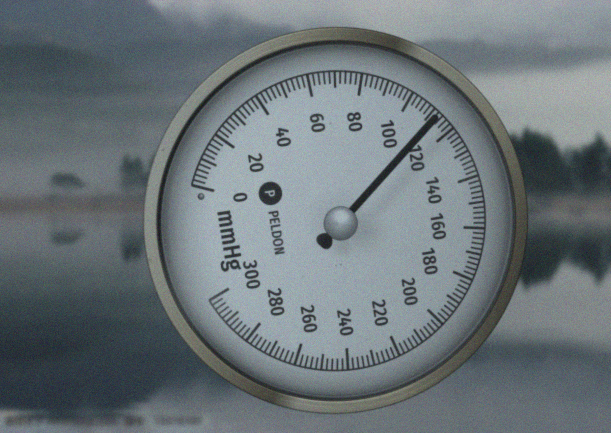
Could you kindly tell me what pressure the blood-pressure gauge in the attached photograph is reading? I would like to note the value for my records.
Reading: 112 mmHg
